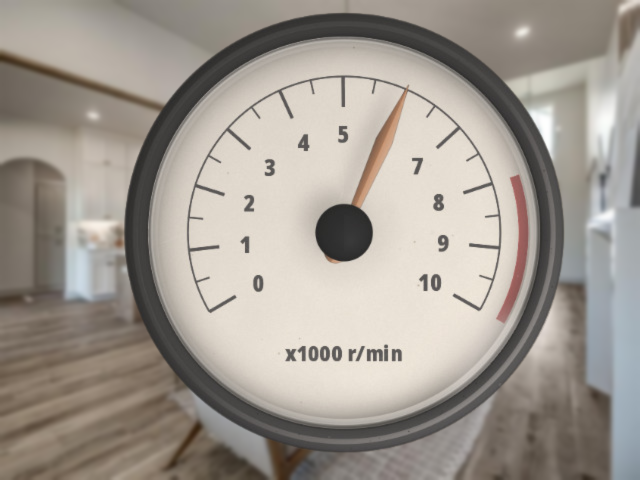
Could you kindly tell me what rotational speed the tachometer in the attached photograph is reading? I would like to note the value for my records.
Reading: 6000 rpm
